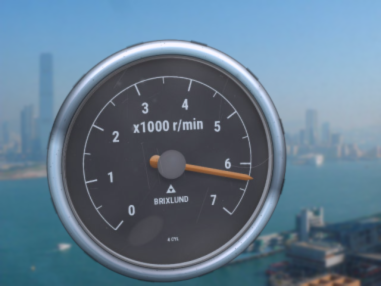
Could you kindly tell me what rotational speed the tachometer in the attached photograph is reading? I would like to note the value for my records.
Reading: 6250 rpm
